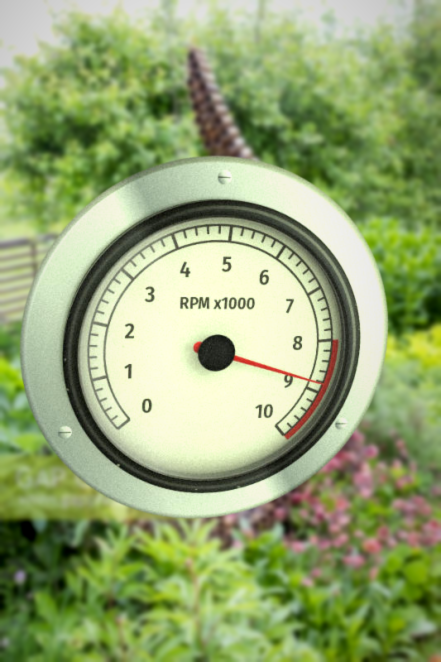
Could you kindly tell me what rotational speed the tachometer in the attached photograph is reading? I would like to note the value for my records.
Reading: 8800 rpm
